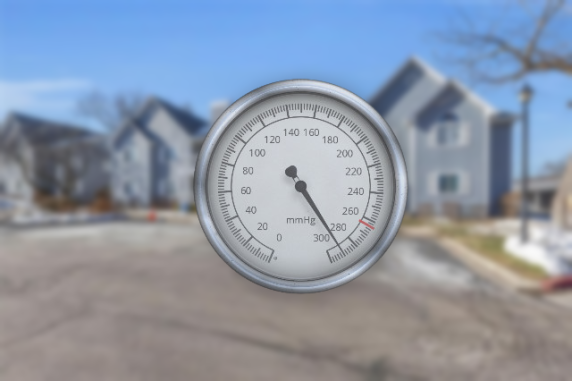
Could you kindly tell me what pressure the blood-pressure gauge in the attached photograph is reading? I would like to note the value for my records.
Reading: 290 mmHg
